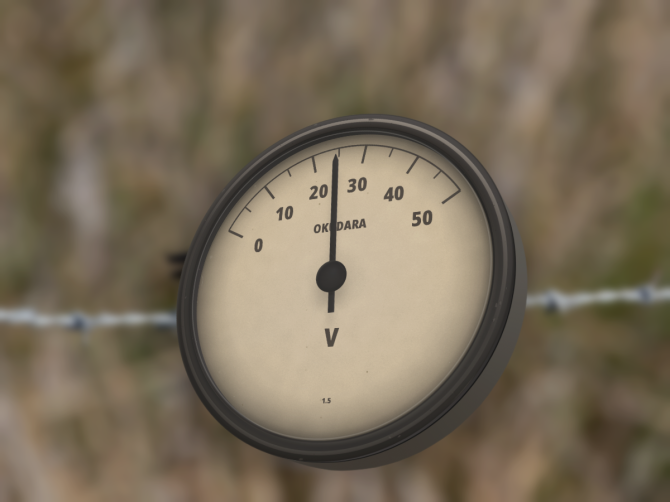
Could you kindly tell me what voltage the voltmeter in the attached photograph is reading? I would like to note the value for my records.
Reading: 25 V
